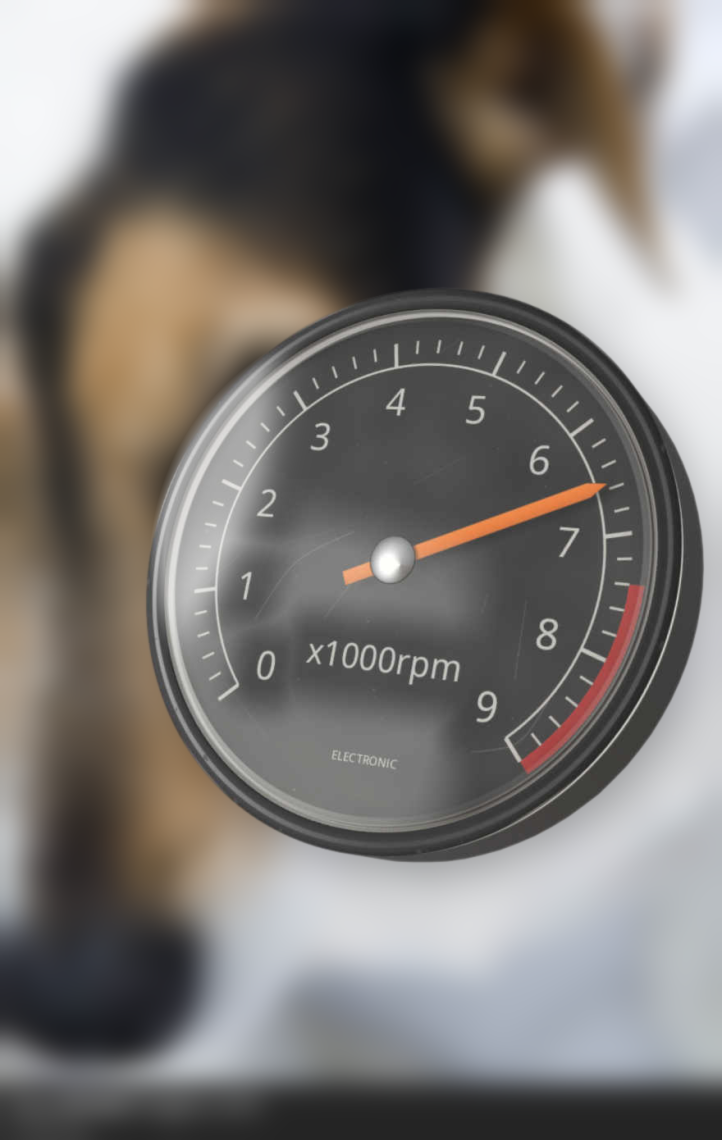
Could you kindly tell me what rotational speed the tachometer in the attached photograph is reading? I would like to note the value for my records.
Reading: 6600 rpm
